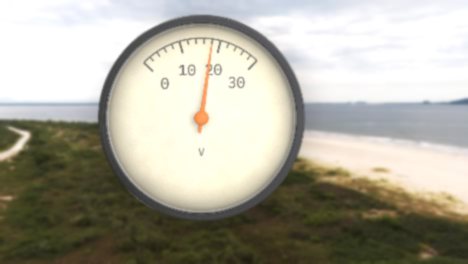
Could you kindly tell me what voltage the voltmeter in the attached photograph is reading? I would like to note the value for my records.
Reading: 18 V
